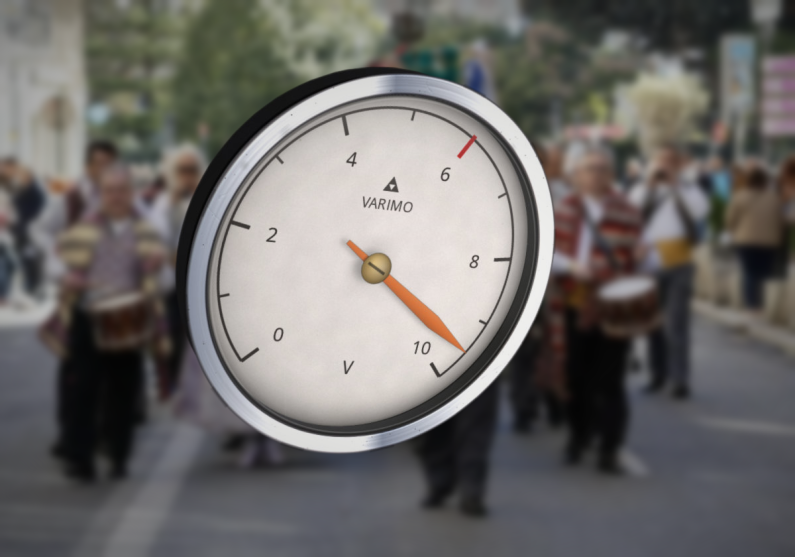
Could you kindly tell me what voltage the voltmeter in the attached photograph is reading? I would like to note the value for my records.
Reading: 9.5 V
